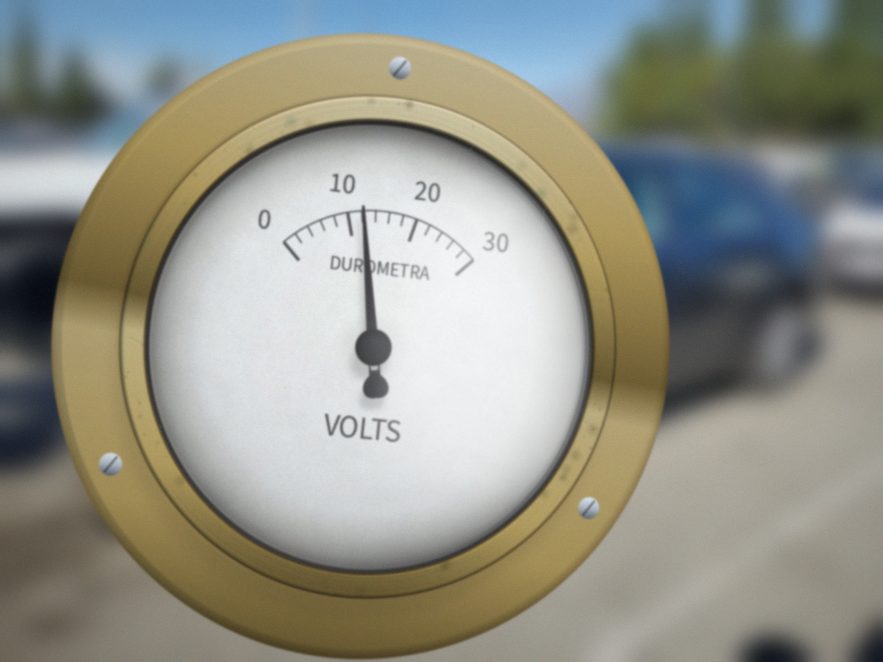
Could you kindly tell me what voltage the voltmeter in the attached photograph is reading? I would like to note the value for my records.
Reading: 12 V
